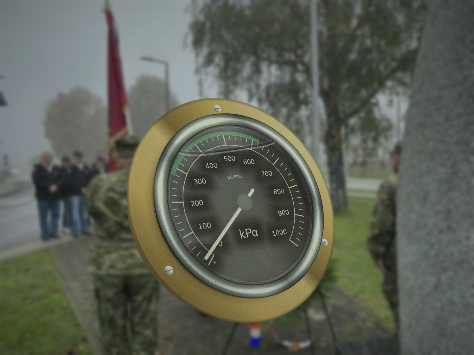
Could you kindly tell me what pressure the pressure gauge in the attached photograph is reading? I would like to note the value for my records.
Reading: 20 kPa
